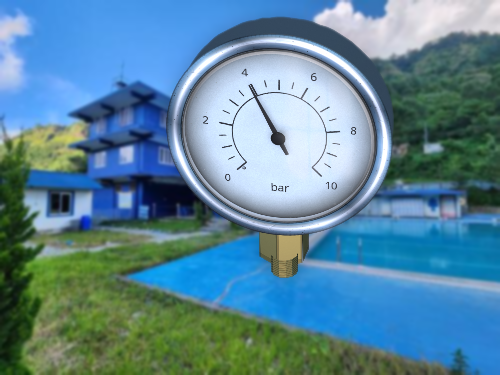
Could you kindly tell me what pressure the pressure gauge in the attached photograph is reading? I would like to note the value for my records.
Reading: 4 bar
